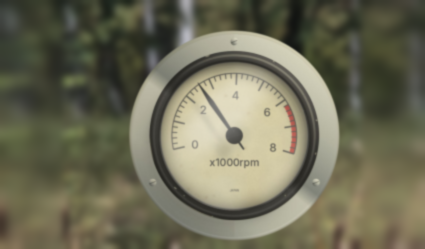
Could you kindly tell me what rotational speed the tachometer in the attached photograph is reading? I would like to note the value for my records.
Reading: 2600 rpm
